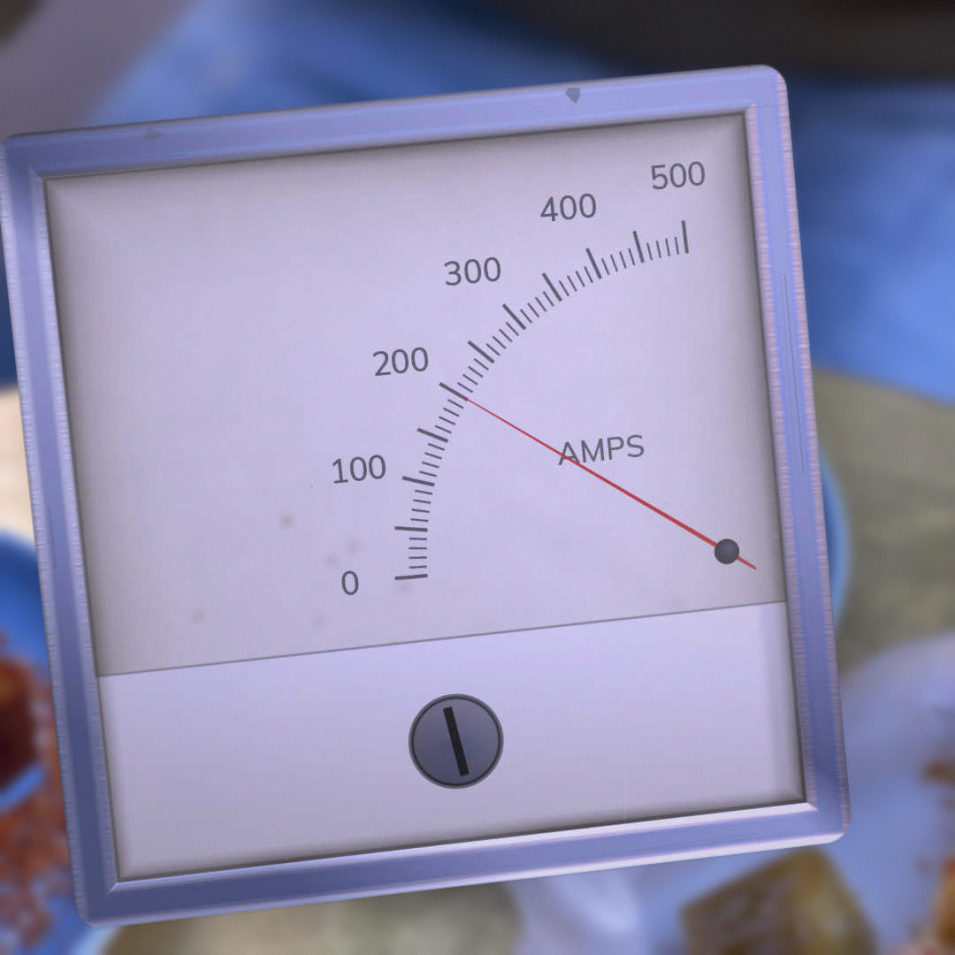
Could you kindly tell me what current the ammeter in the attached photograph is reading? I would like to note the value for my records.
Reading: 200 A
